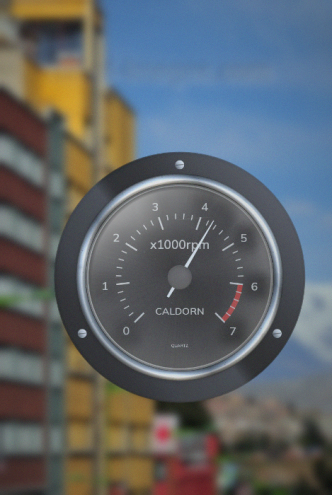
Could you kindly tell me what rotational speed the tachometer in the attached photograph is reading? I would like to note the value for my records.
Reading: 4300 rpm
